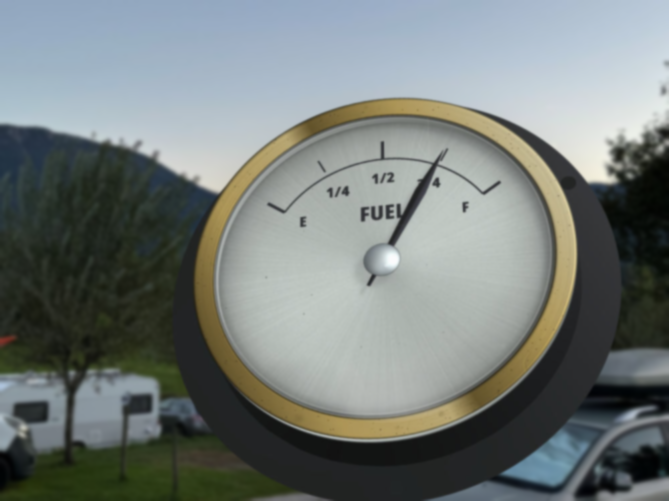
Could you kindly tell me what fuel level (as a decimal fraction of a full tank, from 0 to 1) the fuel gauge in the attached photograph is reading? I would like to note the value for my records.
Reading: 0.75
